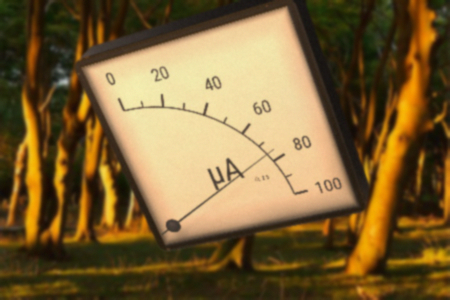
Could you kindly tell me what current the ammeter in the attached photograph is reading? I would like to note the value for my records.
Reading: 75 µA
